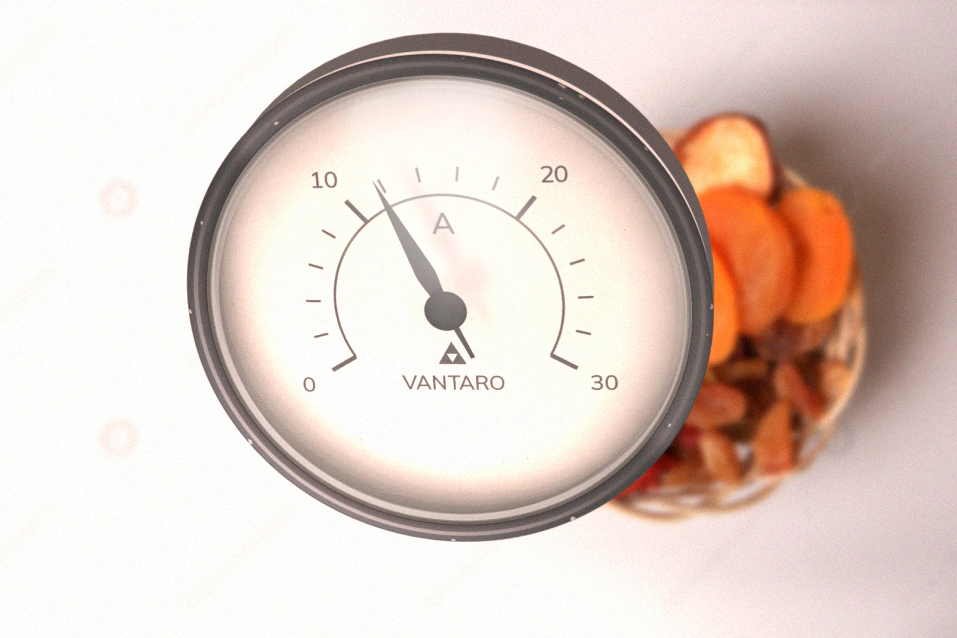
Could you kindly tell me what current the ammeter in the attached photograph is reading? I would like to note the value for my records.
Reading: 12 A
